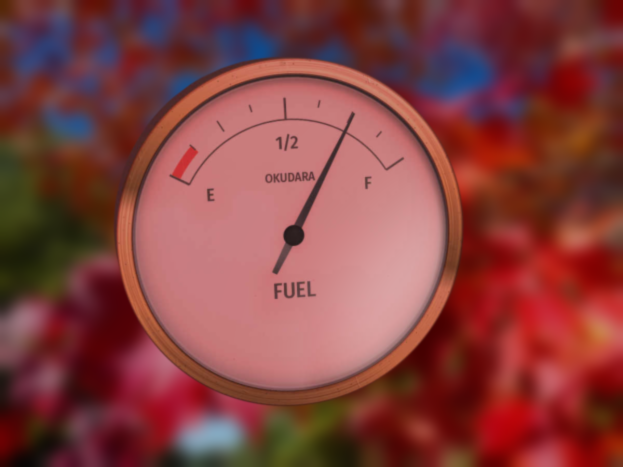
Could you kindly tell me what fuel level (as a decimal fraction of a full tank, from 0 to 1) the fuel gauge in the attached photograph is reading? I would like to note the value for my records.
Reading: 0.75
